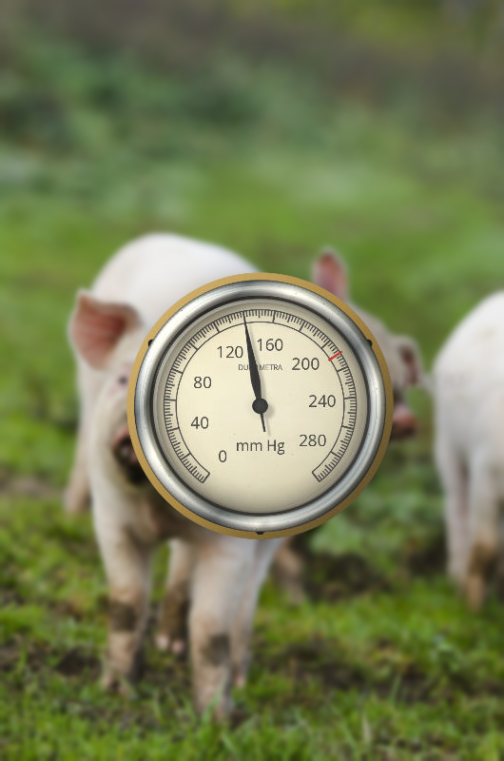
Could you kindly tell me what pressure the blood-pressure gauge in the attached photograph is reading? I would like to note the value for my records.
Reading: 140 mmHg
